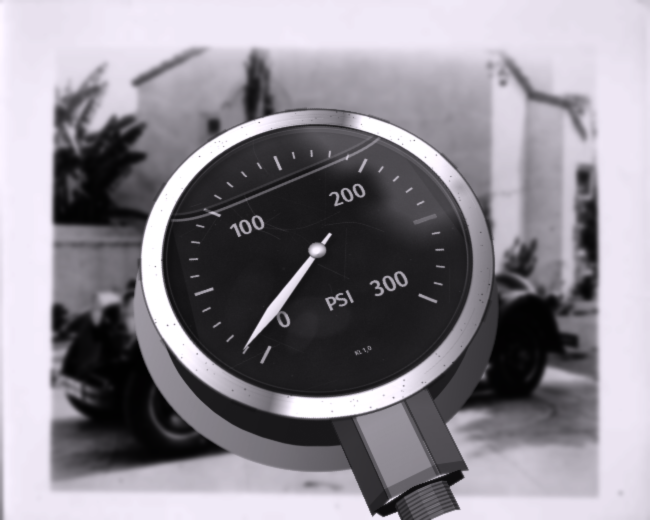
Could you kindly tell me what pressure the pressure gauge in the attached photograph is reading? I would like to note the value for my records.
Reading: 10 psi
